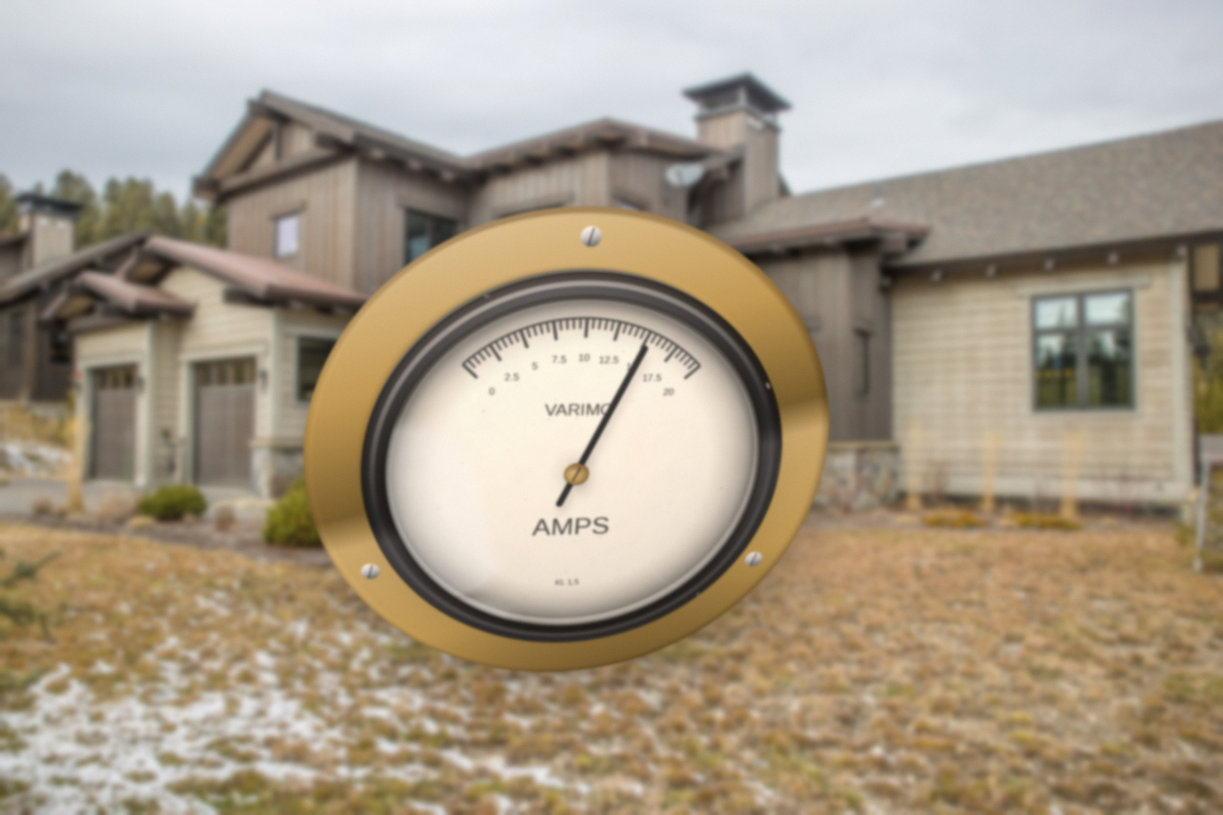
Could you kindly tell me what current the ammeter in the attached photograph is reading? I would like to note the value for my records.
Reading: 15 A
